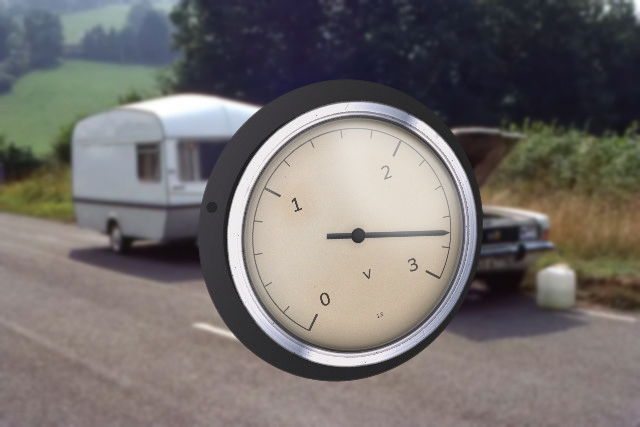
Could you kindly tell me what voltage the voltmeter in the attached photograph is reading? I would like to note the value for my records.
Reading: 2.7 V
